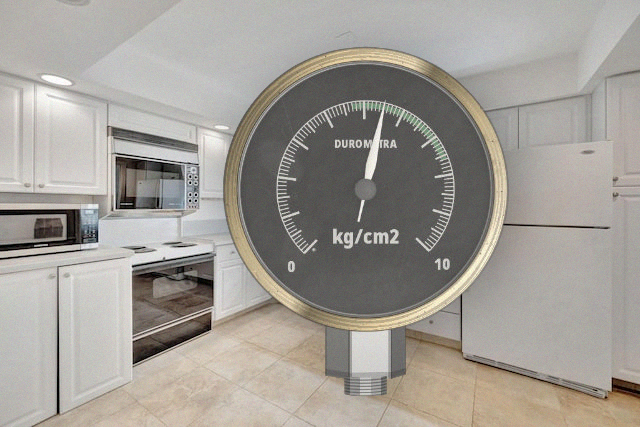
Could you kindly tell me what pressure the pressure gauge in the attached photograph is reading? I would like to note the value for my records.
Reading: 5.5 kg/cm²
